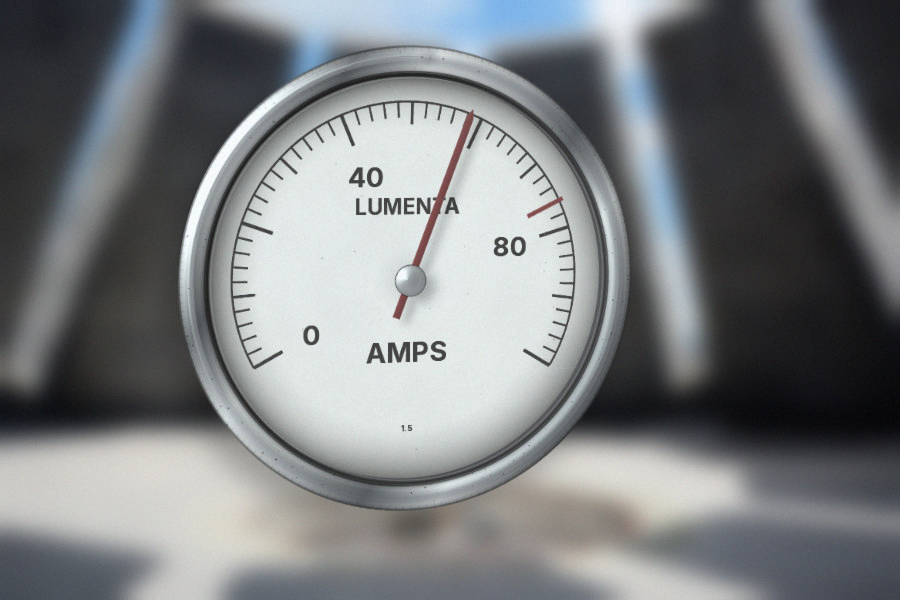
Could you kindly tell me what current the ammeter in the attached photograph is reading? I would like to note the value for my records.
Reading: 58 A
